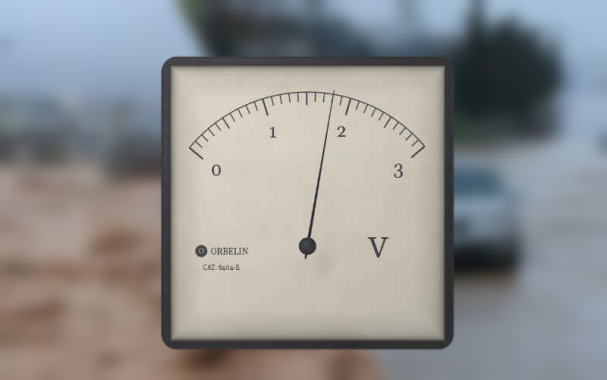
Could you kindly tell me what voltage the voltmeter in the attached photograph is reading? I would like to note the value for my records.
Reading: 1.8 V
